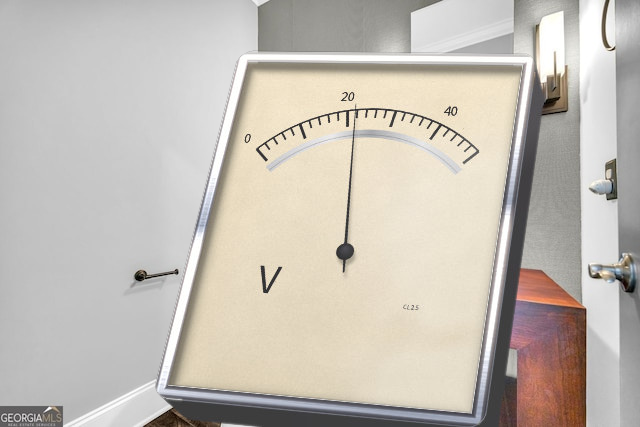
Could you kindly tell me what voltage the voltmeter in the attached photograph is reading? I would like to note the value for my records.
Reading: 22 V
